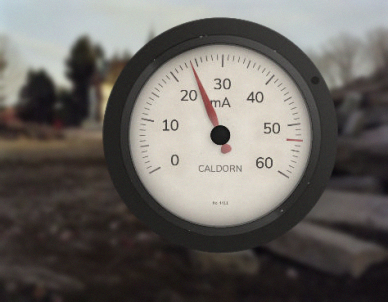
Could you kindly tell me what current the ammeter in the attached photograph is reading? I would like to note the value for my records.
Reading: 24 mA
